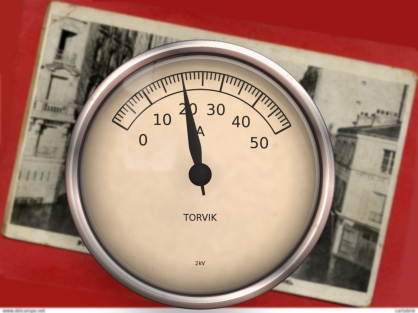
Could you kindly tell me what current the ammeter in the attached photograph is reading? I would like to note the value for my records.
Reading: 20 A
